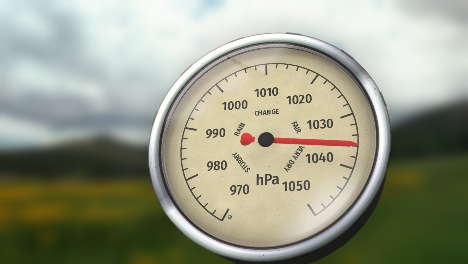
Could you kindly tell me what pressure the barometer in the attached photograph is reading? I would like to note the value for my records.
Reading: 1036 hPa
